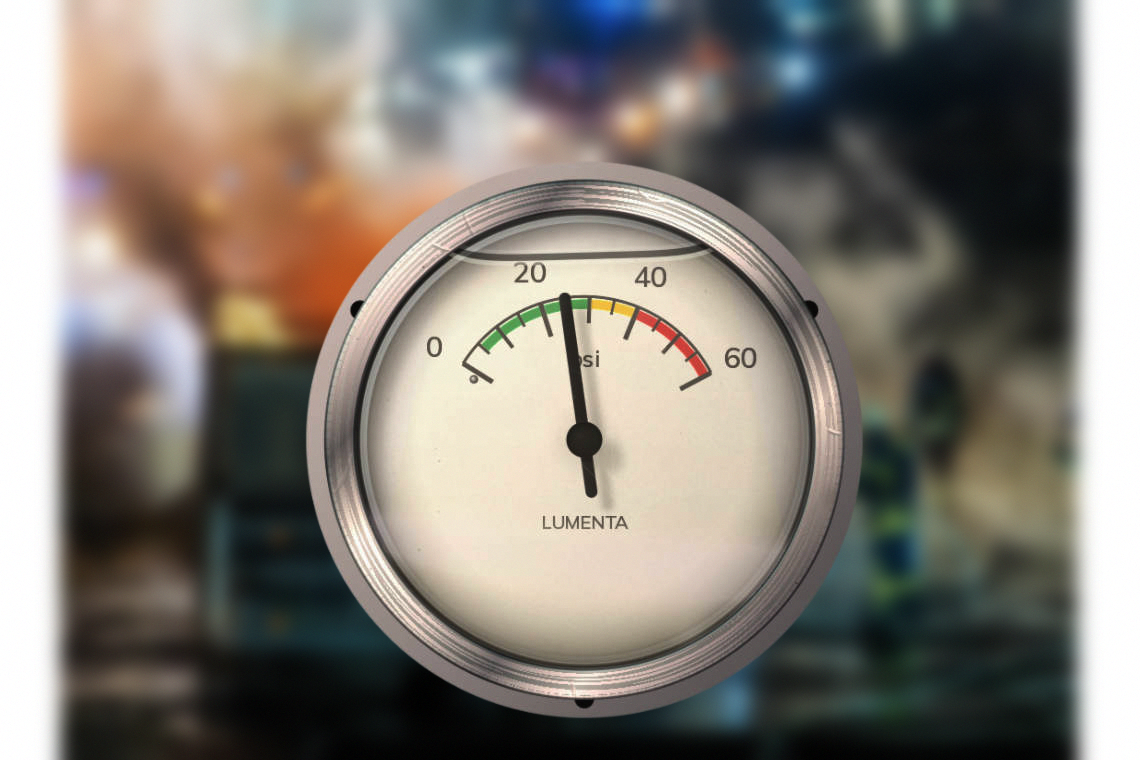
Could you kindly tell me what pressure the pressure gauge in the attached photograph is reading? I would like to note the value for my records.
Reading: 25 psi
